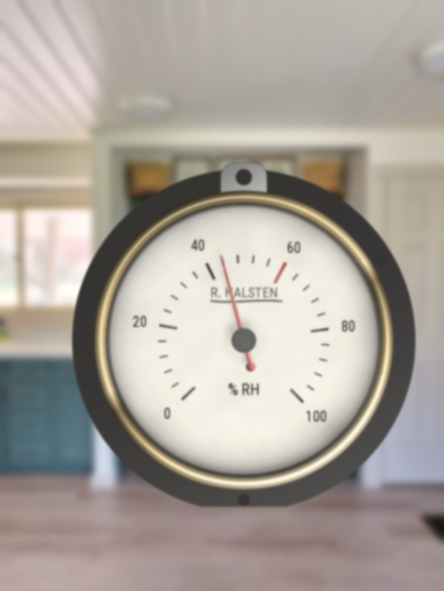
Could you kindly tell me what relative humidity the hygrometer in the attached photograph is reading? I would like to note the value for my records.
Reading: 44 %
